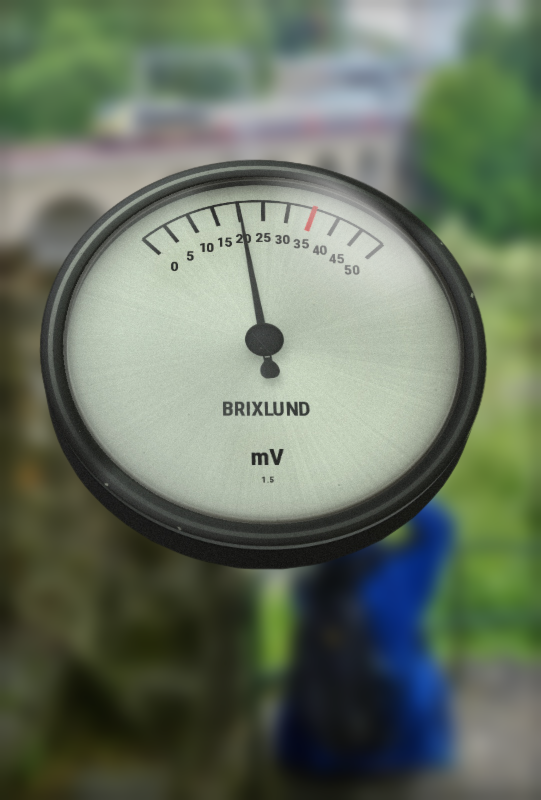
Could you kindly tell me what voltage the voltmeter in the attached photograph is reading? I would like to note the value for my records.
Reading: 20 mV
